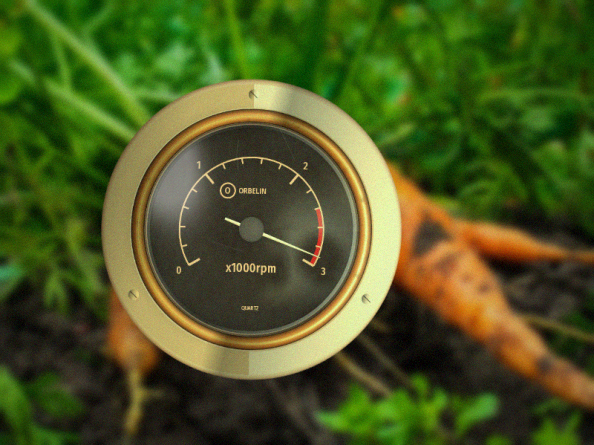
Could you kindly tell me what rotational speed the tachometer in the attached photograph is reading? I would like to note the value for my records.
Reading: 2900 rpm
